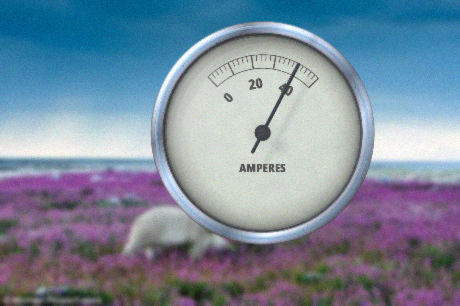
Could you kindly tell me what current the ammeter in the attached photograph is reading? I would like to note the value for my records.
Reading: 40 A
